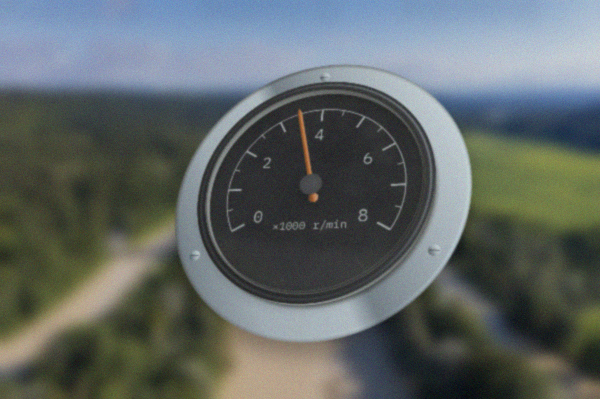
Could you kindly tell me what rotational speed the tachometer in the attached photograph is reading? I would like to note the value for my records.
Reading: 3500 rpm
